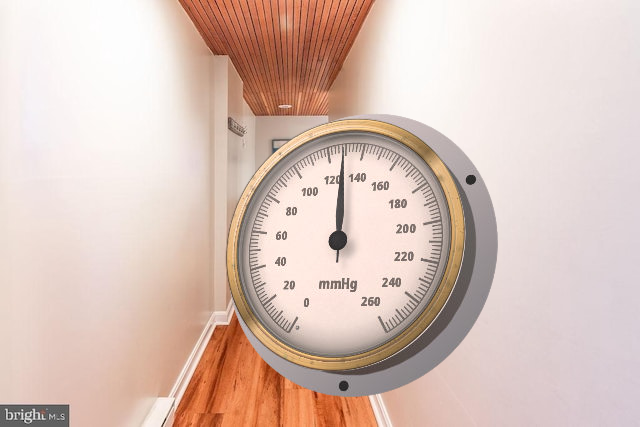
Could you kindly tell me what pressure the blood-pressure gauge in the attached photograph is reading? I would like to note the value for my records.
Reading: 130 mmHg
